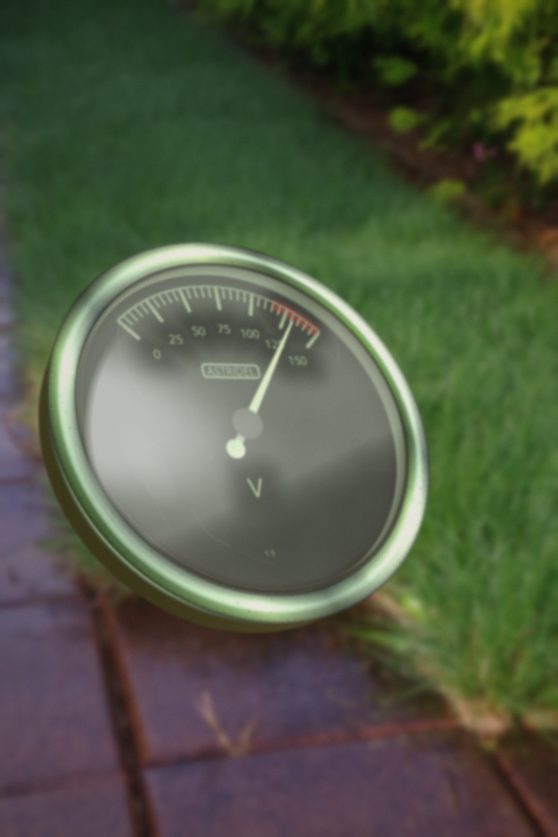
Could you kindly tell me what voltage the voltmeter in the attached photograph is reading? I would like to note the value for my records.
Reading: 130 V
